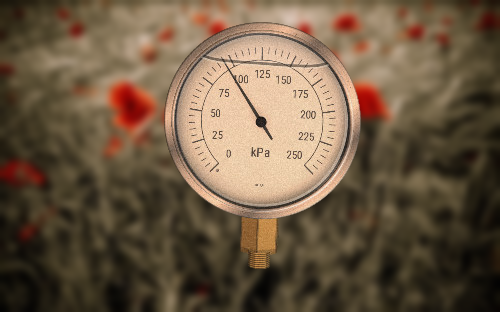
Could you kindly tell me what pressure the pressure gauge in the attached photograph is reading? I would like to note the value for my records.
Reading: 95 kPa
